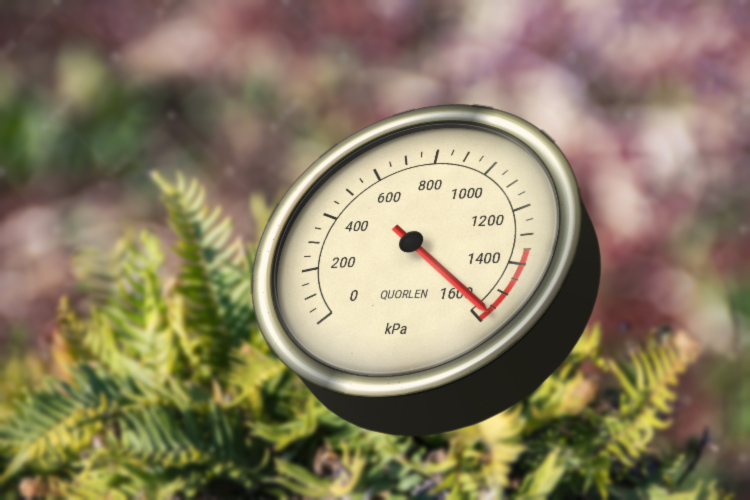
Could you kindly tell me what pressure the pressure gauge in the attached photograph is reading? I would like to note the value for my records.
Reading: 1575 kPa
